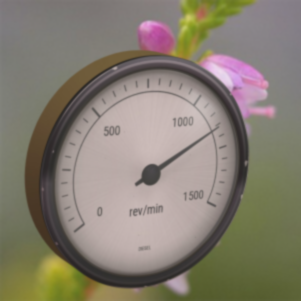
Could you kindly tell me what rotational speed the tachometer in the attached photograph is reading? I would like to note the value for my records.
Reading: 1150 rpm
